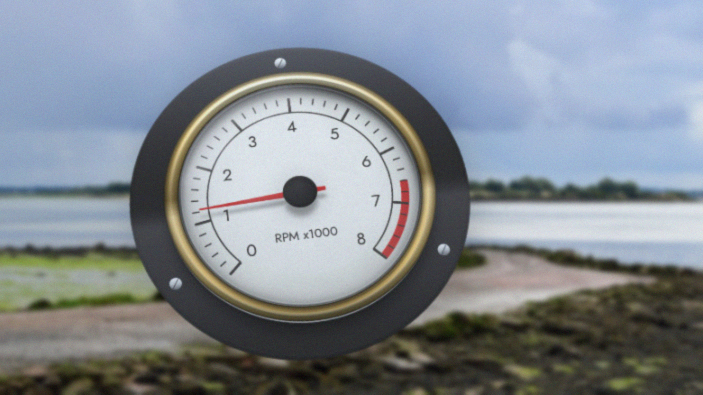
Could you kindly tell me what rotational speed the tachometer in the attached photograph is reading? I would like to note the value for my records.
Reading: 1200 rpm
